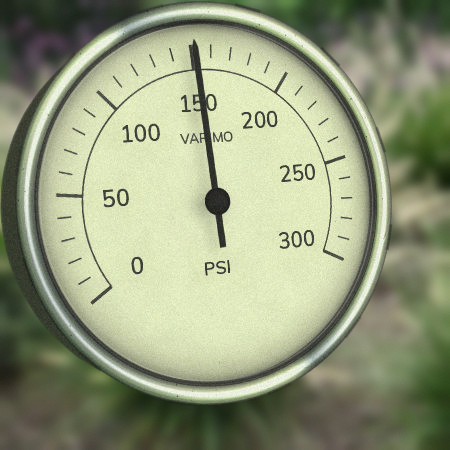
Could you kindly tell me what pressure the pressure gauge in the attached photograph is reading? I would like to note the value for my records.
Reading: 150 psi
